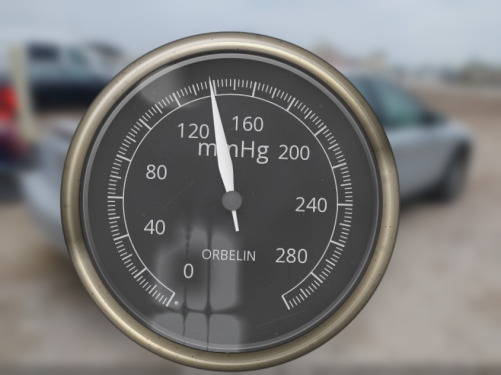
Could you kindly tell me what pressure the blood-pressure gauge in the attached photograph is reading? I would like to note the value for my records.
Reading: 138 mmHg
